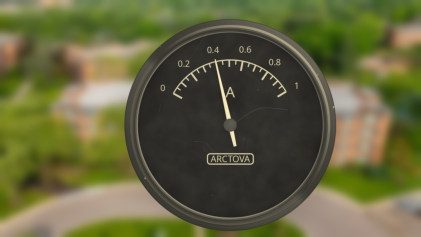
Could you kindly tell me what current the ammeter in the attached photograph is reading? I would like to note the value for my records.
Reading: 0.4 A
